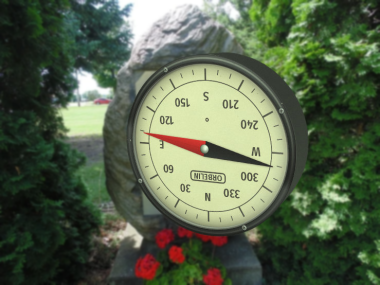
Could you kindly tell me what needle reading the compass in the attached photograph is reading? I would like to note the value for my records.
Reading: 100 °
